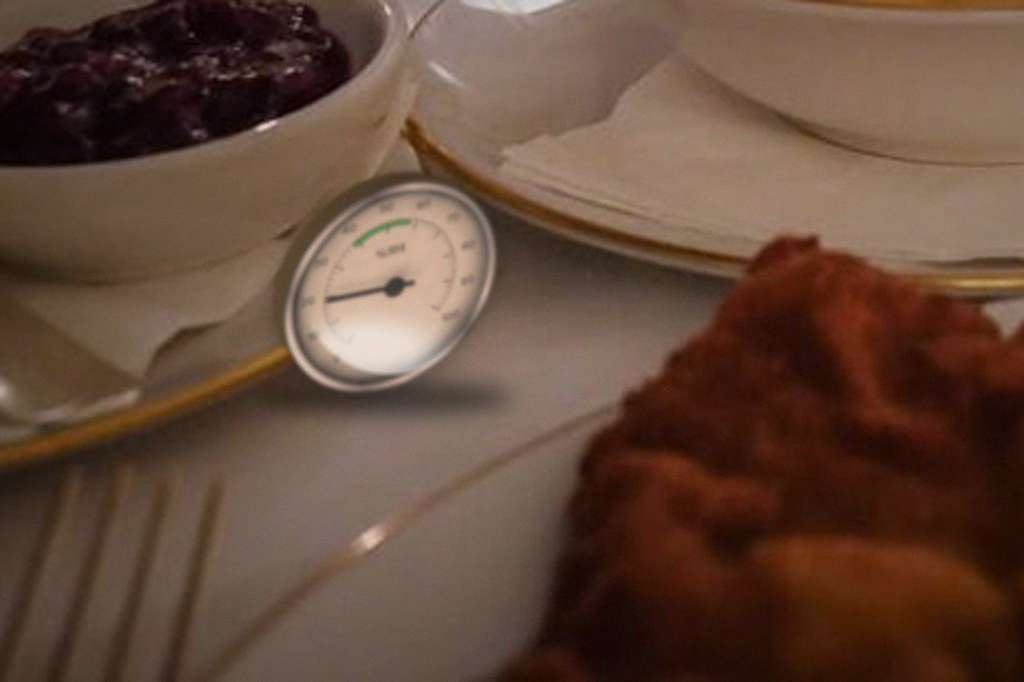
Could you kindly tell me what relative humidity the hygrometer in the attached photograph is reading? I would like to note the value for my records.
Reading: 20 %
